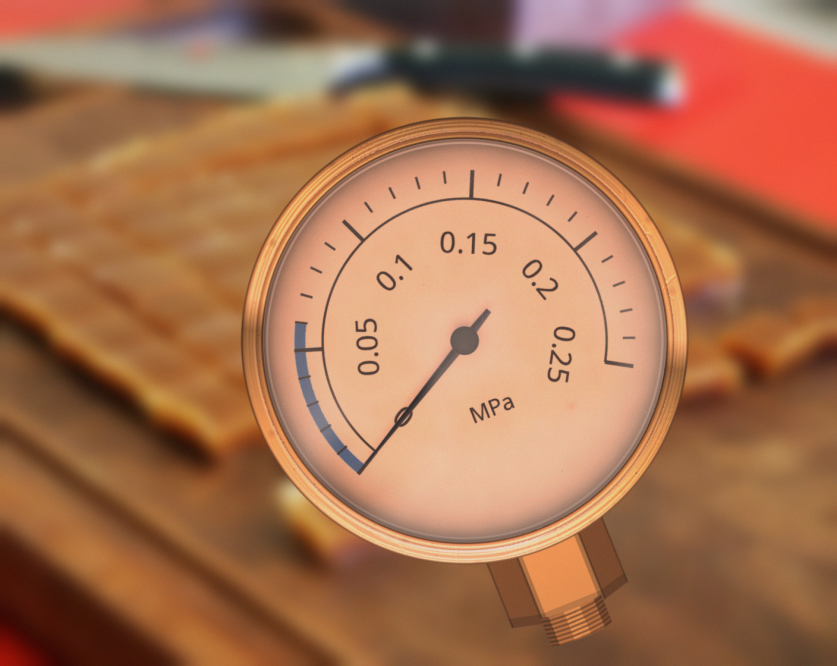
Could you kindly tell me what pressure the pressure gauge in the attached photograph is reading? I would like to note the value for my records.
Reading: 0 MPa
